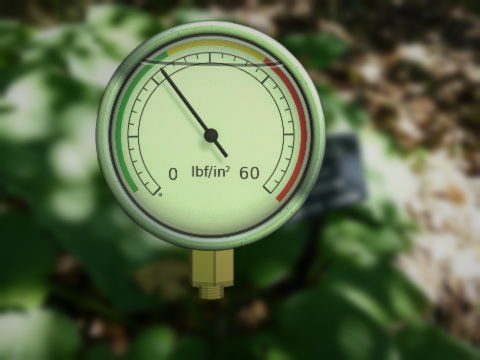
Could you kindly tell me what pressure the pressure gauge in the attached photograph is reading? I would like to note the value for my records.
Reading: 22 psi
